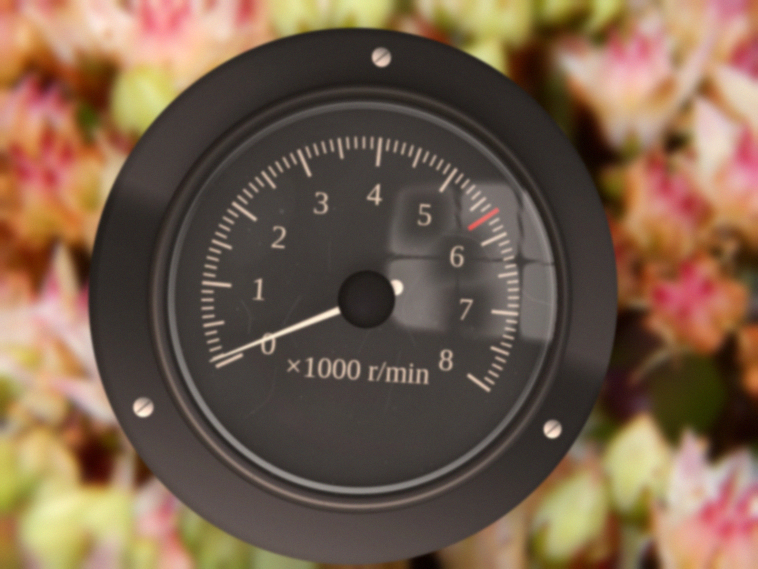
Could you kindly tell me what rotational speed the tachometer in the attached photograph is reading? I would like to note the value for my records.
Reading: 100 rpm
